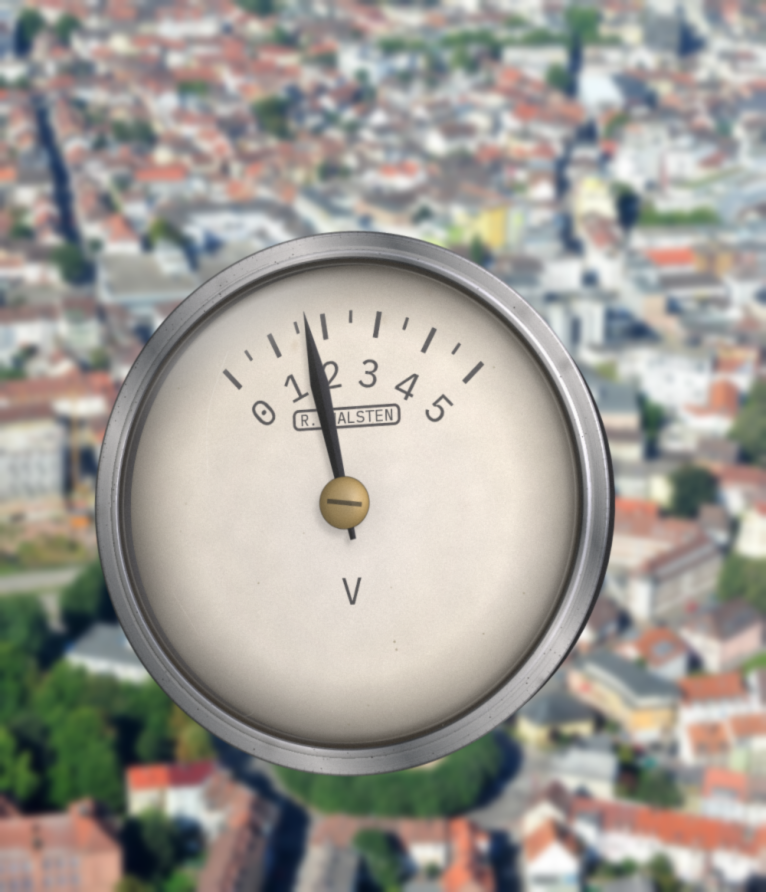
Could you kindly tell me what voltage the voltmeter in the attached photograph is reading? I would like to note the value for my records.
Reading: 1.75 V
